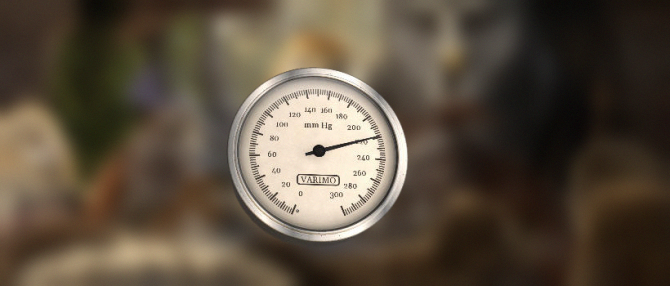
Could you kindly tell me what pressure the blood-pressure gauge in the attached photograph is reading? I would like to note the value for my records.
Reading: 220 mmHg
